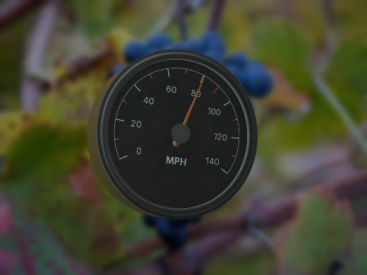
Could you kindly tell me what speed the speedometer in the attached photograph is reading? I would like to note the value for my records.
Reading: 80 mph
